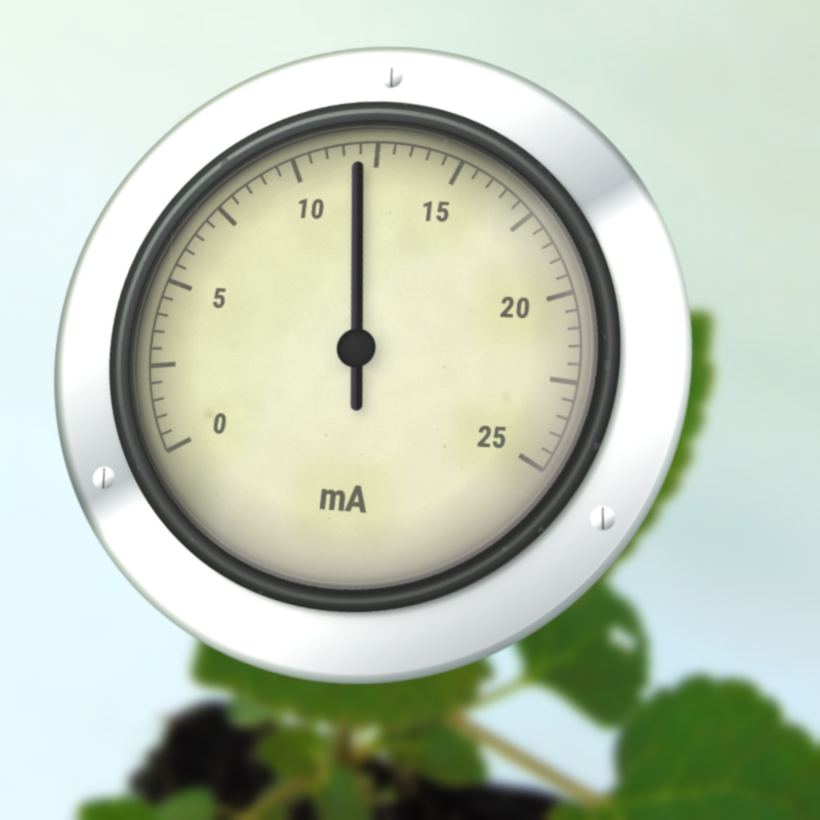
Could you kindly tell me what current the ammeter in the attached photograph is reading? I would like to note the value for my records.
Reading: 12 mA
